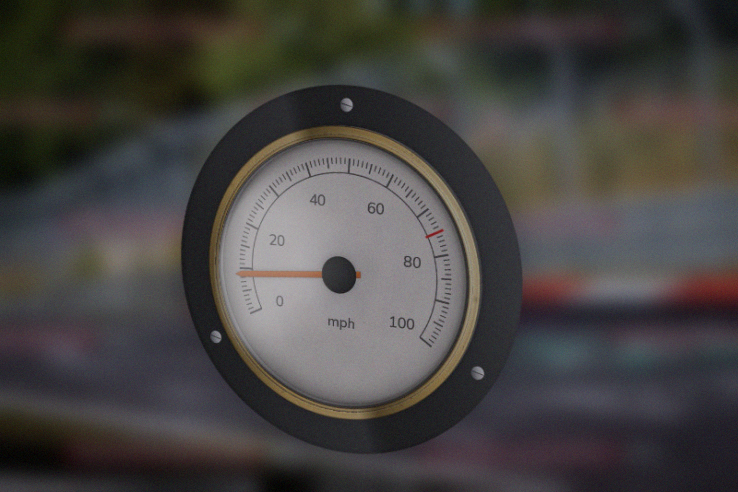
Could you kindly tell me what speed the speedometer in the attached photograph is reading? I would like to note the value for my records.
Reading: 9 mph
